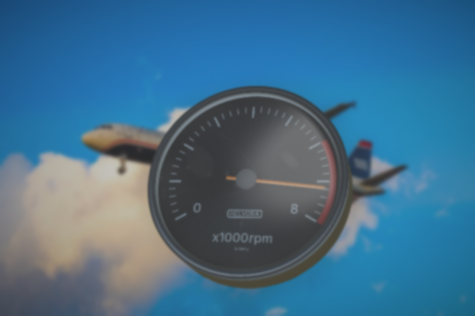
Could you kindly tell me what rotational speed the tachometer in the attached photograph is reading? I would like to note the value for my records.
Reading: 7200 rpm
